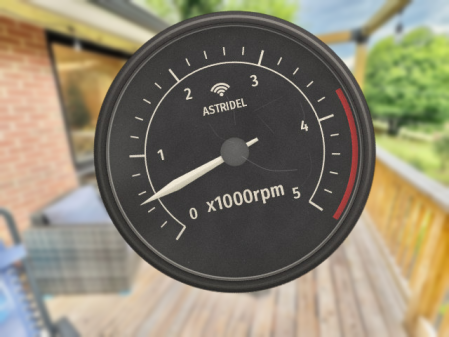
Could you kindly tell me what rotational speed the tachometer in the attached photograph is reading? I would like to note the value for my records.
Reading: 500 rpm
